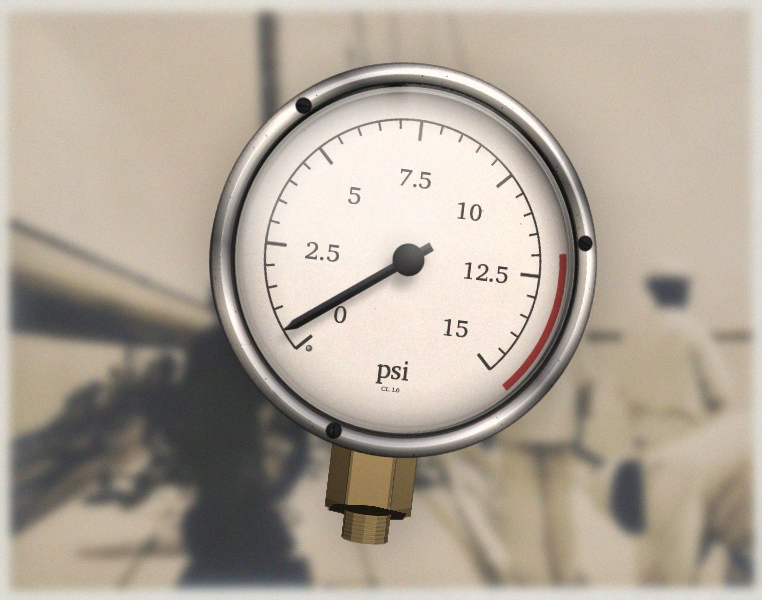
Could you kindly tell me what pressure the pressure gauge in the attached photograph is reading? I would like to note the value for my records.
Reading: 0.5 psi
